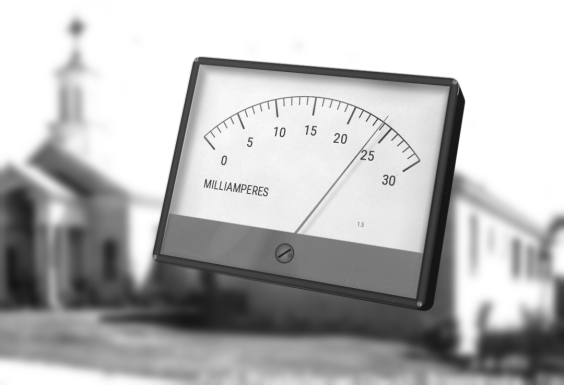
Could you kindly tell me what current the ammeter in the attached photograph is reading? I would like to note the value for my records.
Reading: 24 mA
